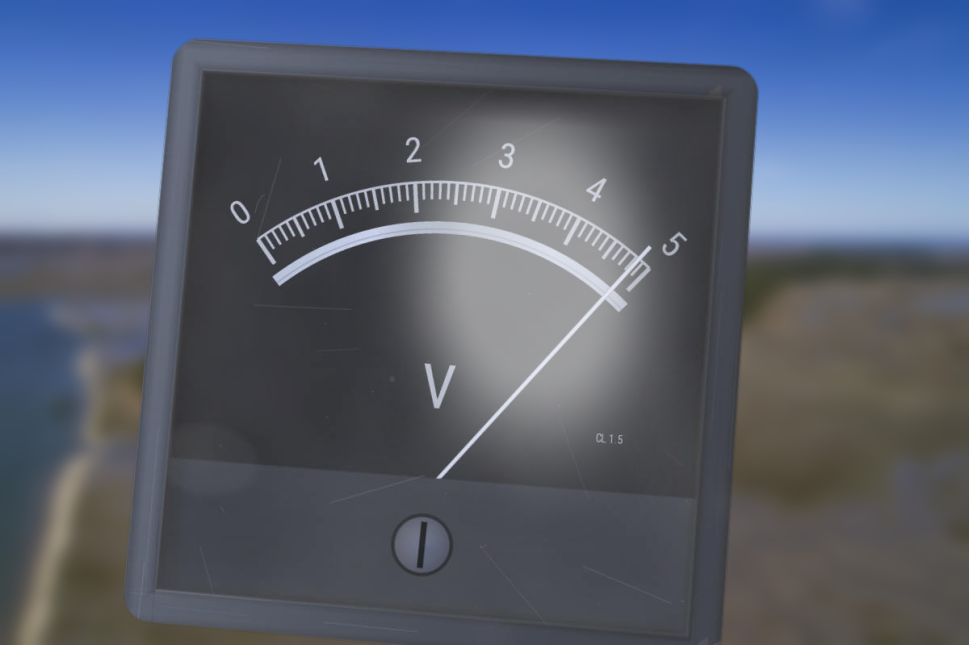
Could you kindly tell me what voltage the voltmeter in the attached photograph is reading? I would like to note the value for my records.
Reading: 4.85 V
